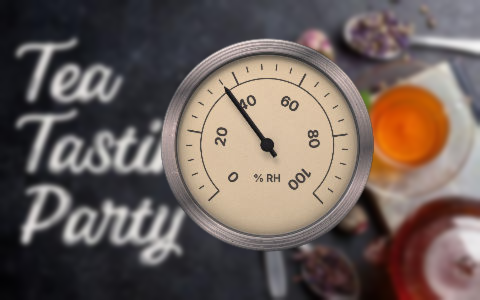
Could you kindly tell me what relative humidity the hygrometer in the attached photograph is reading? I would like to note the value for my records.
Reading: 36 %
